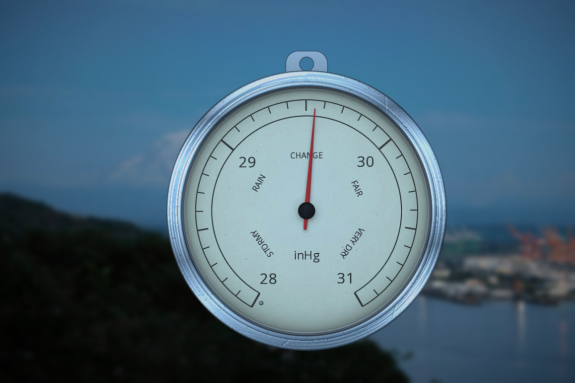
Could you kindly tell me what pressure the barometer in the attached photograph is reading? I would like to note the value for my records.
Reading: 29.55 inHg
